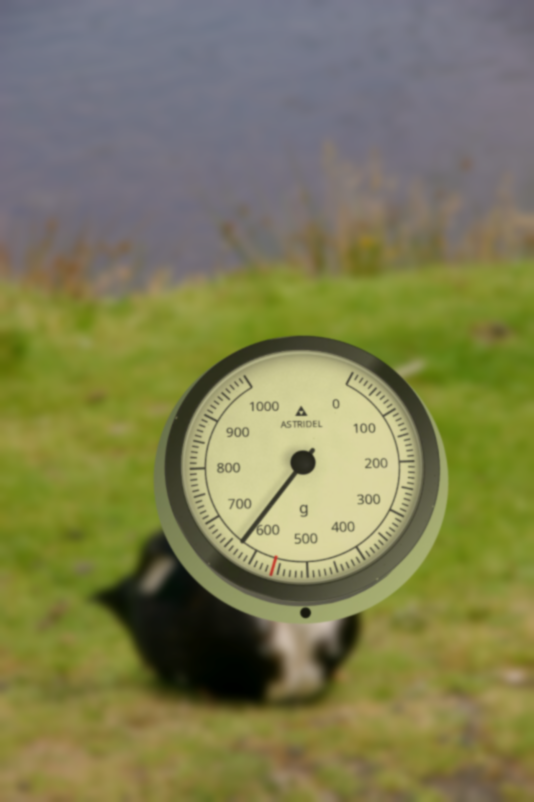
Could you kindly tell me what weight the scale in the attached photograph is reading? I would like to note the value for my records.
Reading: 630 g
